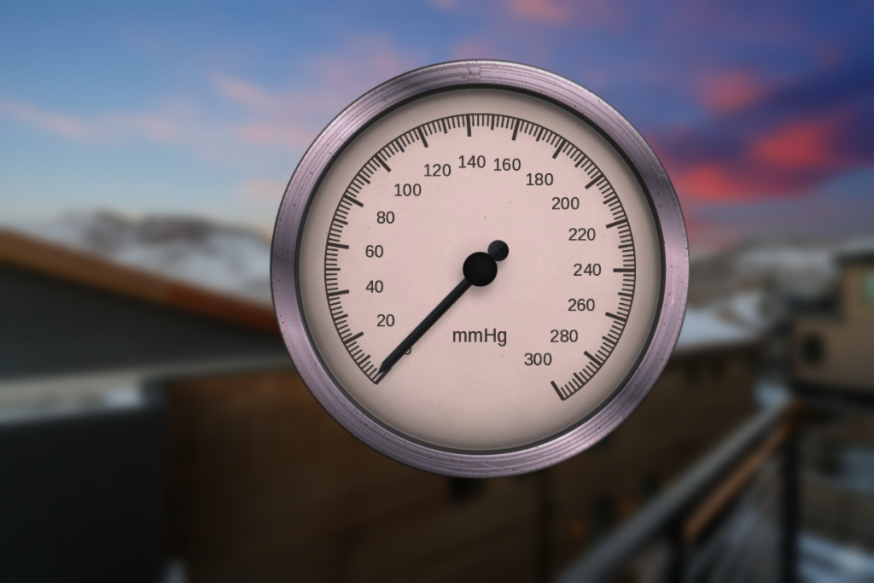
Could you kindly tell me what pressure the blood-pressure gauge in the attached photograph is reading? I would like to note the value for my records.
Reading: 2 mmHg
